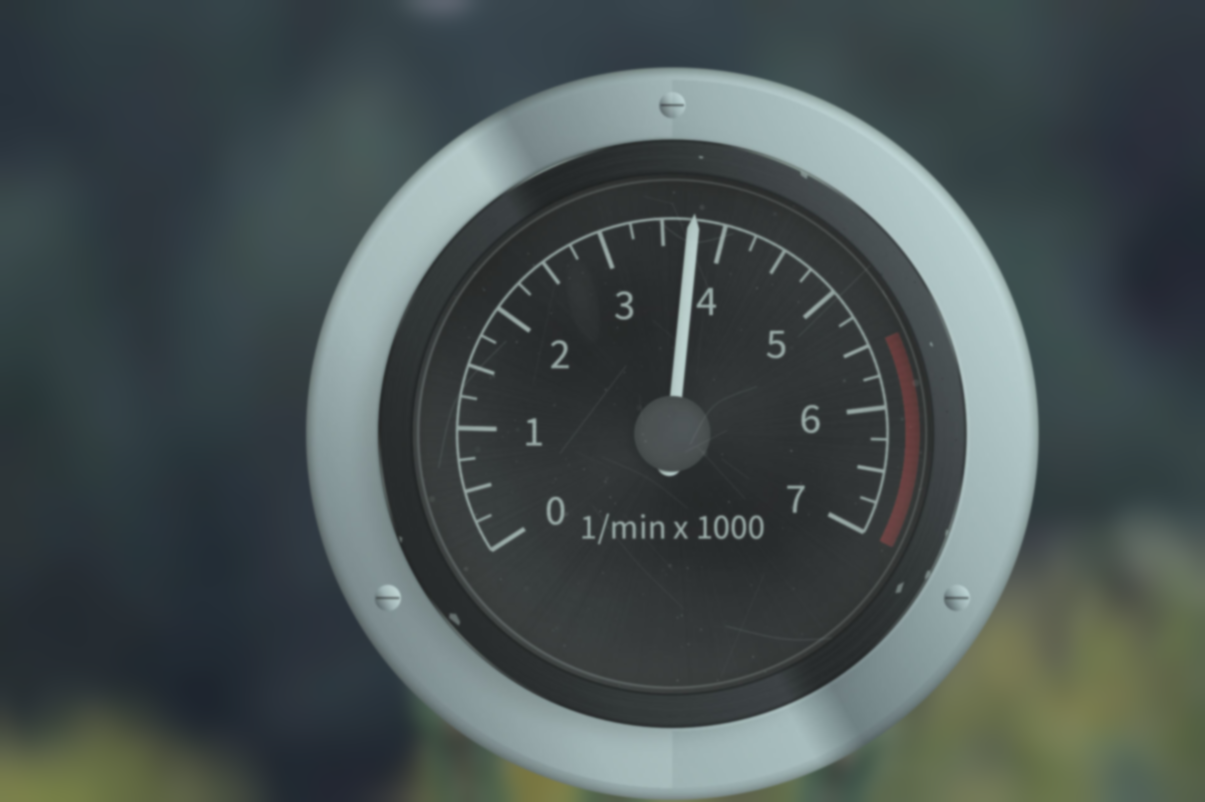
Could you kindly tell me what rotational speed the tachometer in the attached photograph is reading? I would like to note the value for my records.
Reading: 3750 rpm
